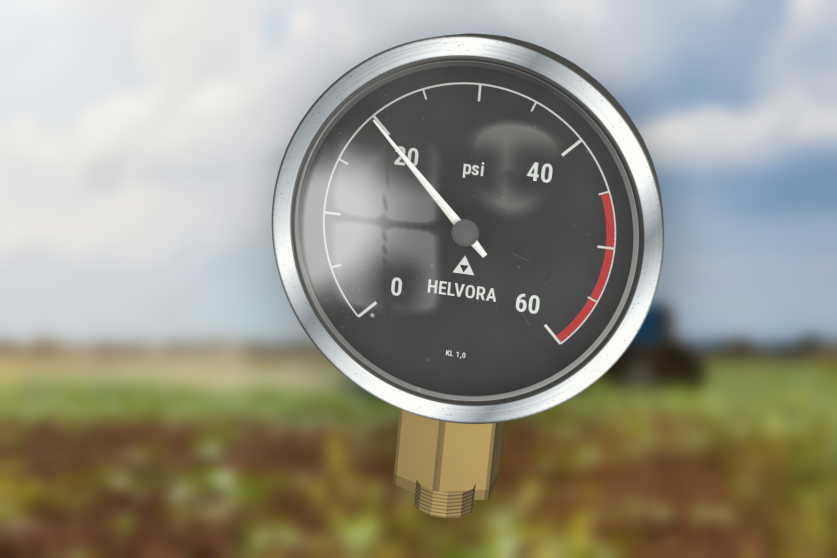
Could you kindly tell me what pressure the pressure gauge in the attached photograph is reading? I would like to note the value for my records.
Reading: 20 psi
